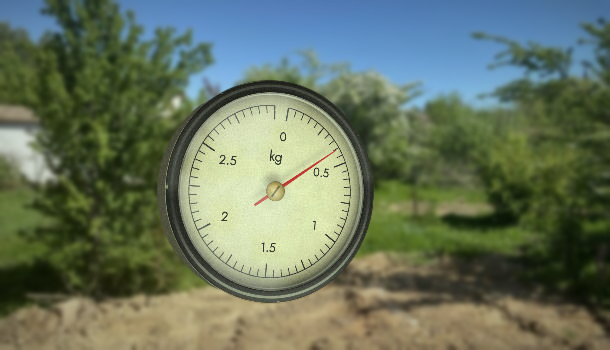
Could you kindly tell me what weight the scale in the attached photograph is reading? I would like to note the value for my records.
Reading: 0.4 kg
